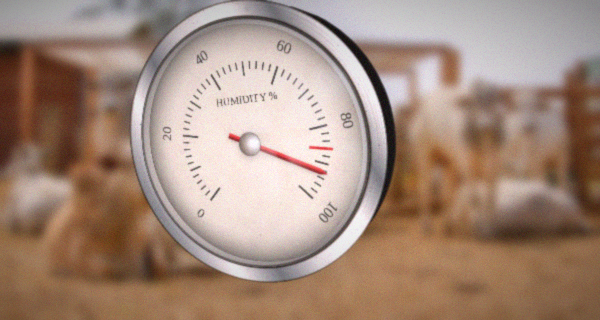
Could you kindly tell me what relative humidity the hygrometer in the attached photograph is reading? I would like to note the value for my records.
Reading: 92 %
